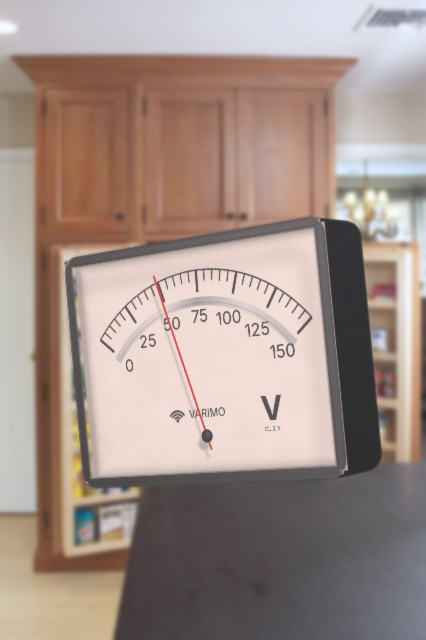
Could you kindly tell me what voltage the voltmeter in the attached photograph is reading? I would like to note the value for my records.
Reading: 50 V
